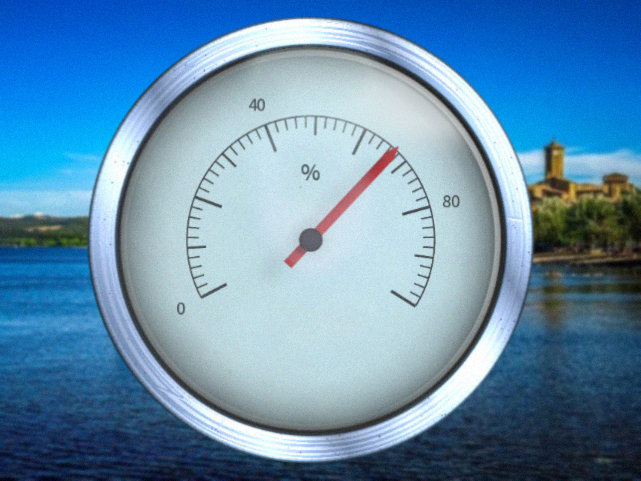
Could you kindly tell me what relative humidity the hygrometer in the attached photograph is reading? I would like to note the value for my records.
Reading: 67 %
